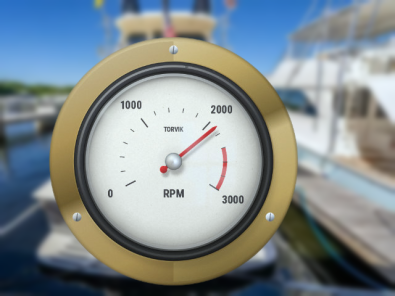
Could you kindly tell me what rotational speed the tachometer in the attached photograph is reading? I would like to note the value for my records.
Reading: 2100 rpm
